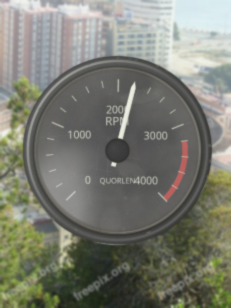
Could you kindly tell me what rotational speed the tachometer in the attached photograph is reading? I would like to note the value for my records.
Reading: 2200 rpm
